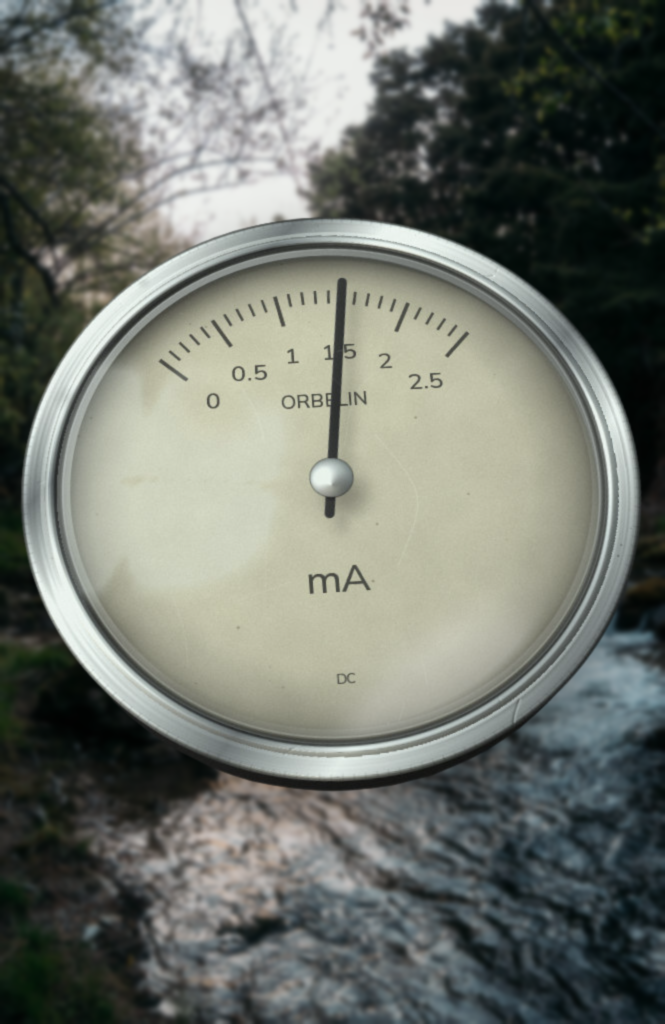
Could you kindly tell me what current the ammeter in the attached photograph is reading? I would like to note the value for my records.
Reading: 1.5 mA
